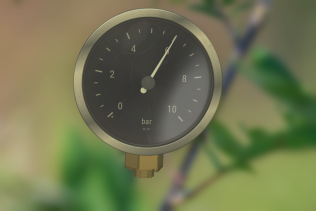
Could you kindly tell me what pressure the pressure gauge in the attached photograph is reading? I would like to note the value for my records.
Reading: 6 bar
